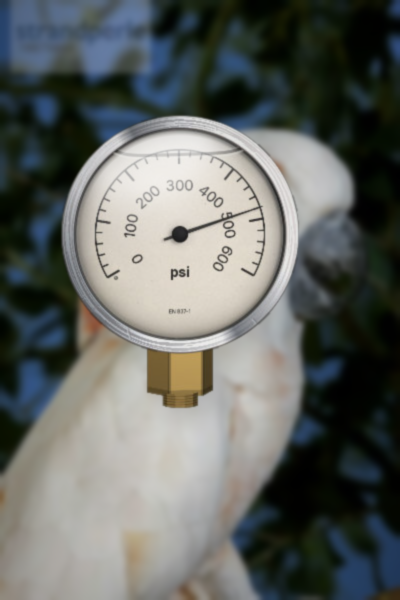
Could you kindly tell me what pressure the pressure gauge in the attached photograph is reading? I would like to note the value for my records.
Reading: 480 psi
